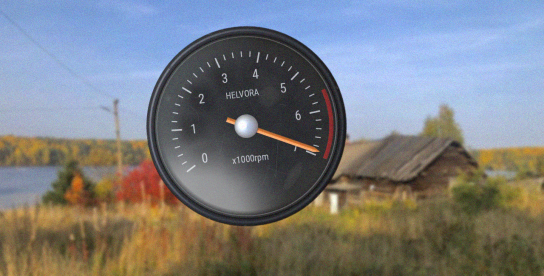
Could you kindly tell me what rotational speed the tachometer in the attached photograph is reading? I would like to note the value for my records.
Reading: 6900 rpm
